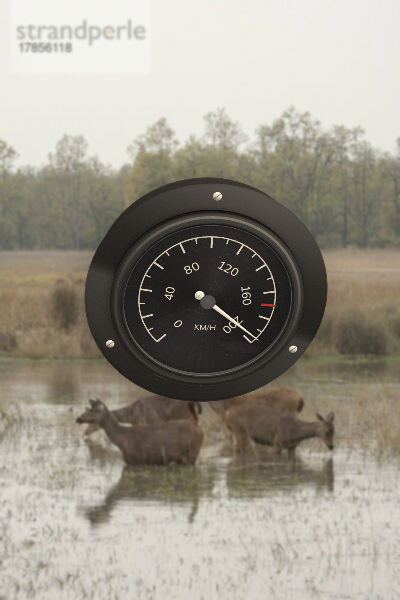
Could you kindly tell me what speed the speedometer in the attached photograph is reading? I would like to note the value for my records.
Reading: 195 km/h
